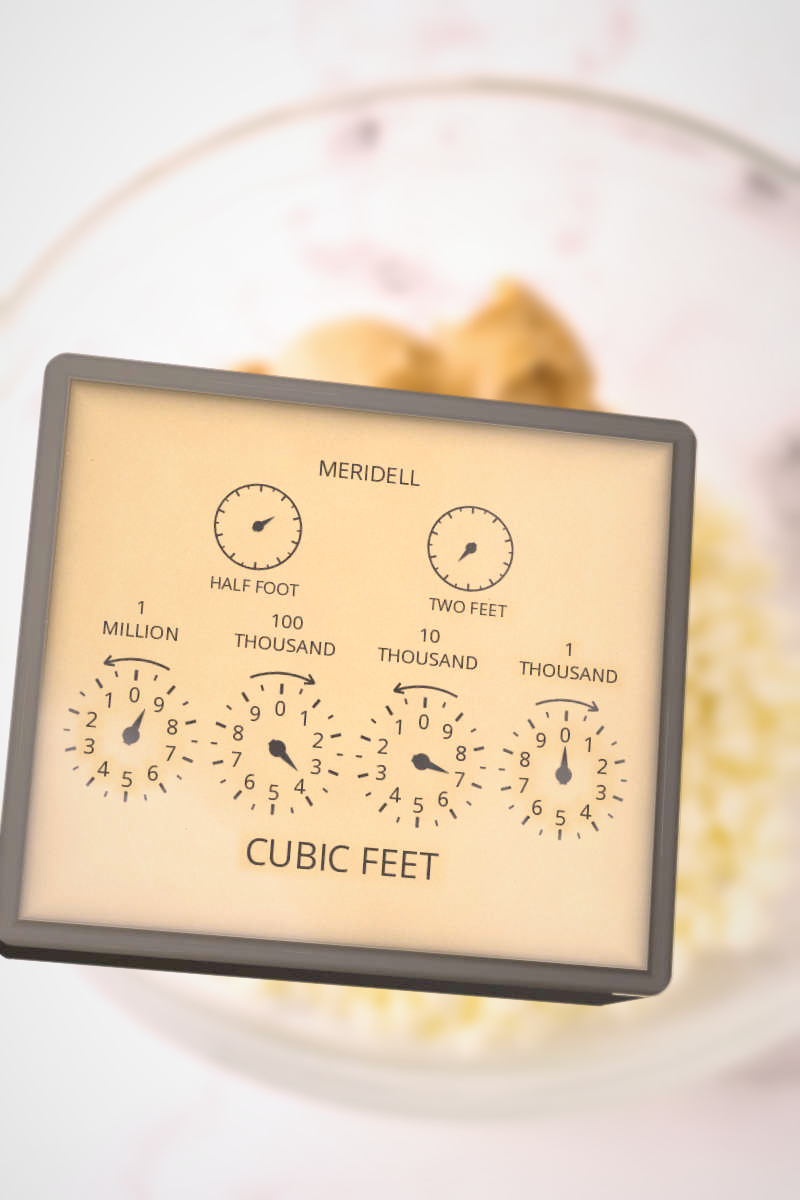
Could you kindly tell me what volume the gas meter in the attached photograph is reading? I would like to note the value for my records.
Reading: 937000 ft³
